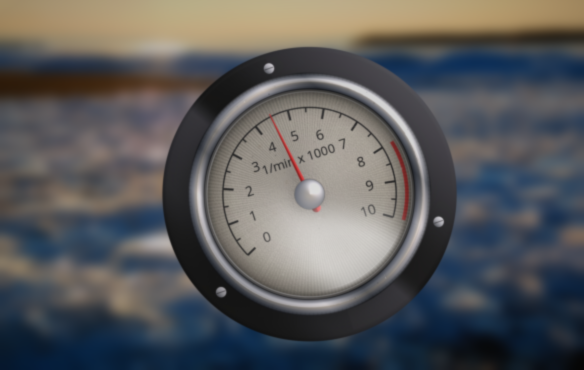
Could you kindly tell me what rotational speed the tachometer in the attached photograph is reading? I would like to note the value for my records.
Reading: 4500 rpm
